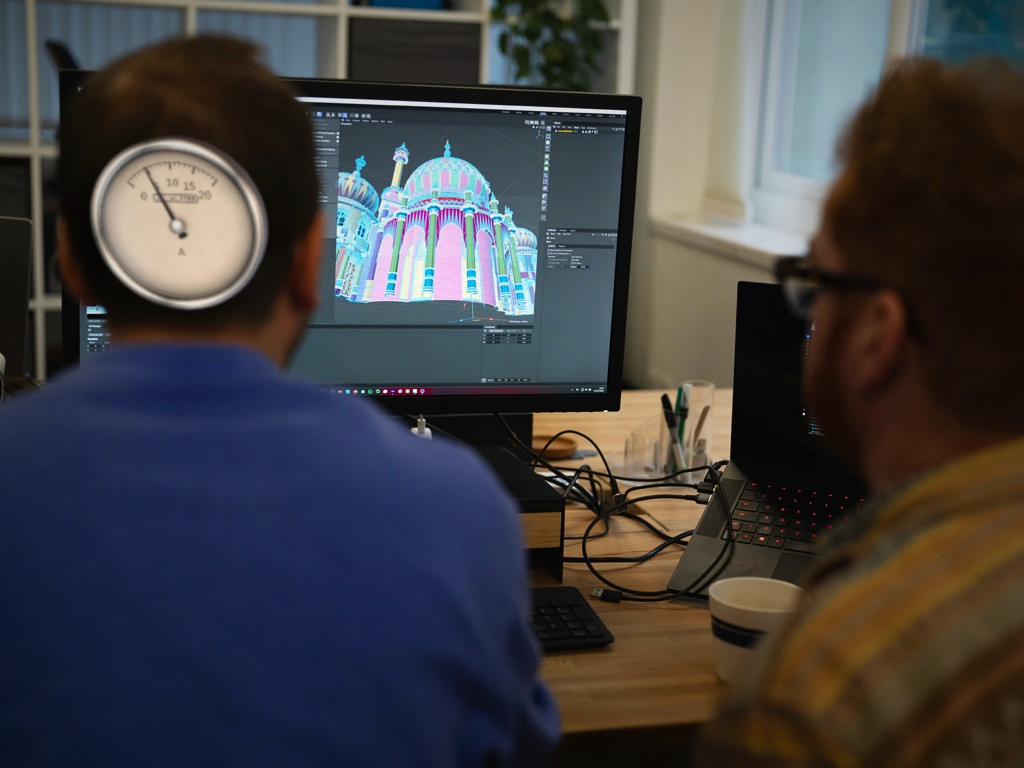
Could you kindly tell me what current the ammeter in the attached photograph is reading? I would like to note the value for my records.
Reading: 5 A
